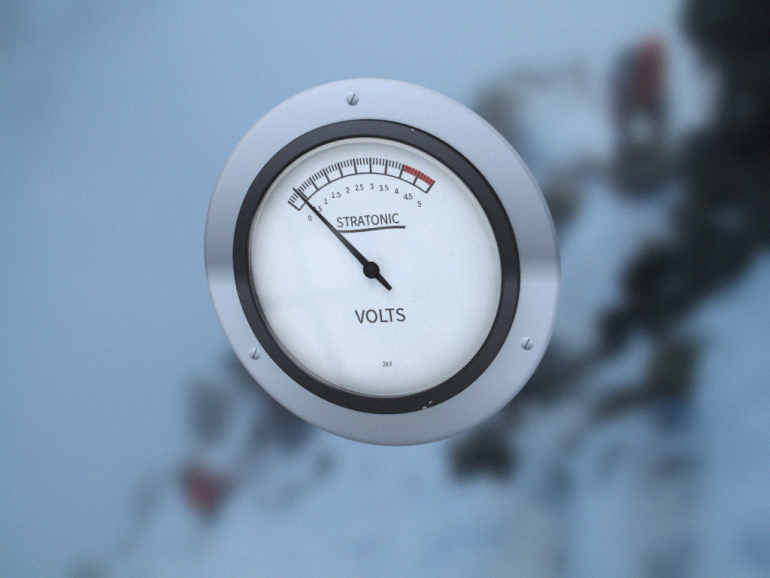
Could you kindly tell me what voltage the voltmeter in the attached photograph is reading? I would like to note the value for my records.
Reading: 0.5 V
